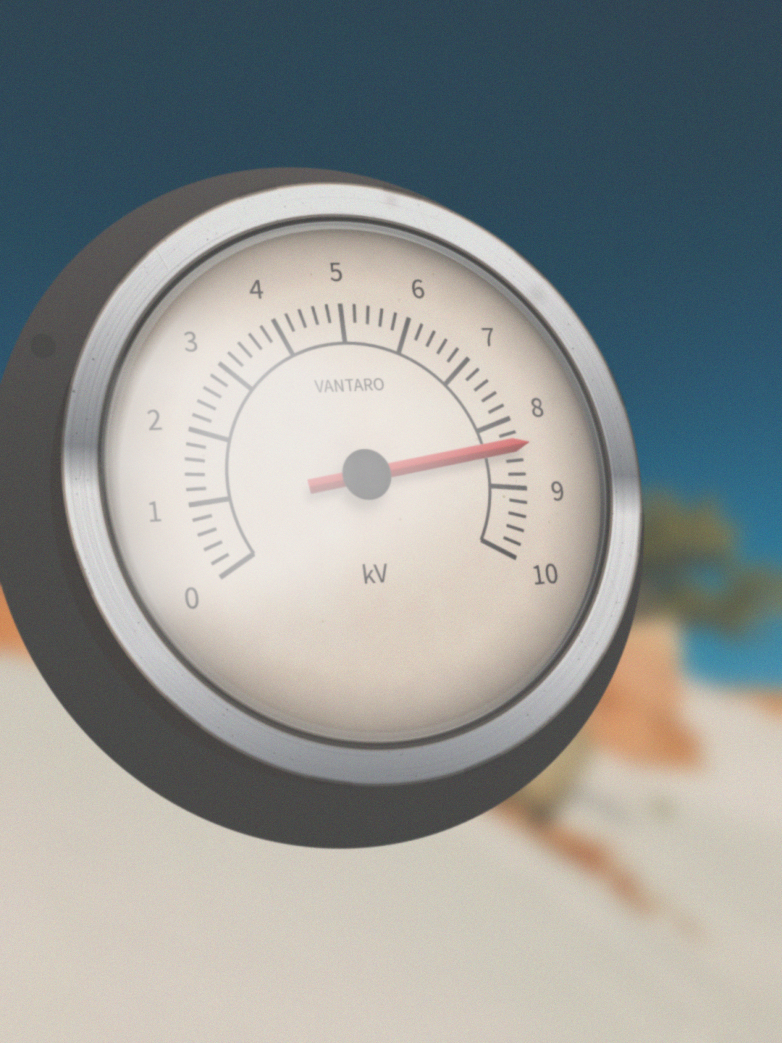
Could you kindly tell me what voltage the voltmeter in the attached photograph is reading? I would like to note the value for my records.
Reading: 8.4 kV
